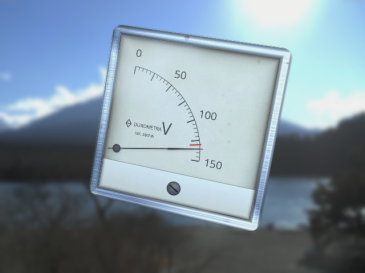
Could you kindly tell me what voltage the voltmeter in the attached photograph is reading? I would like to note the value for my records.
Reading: 135 V
